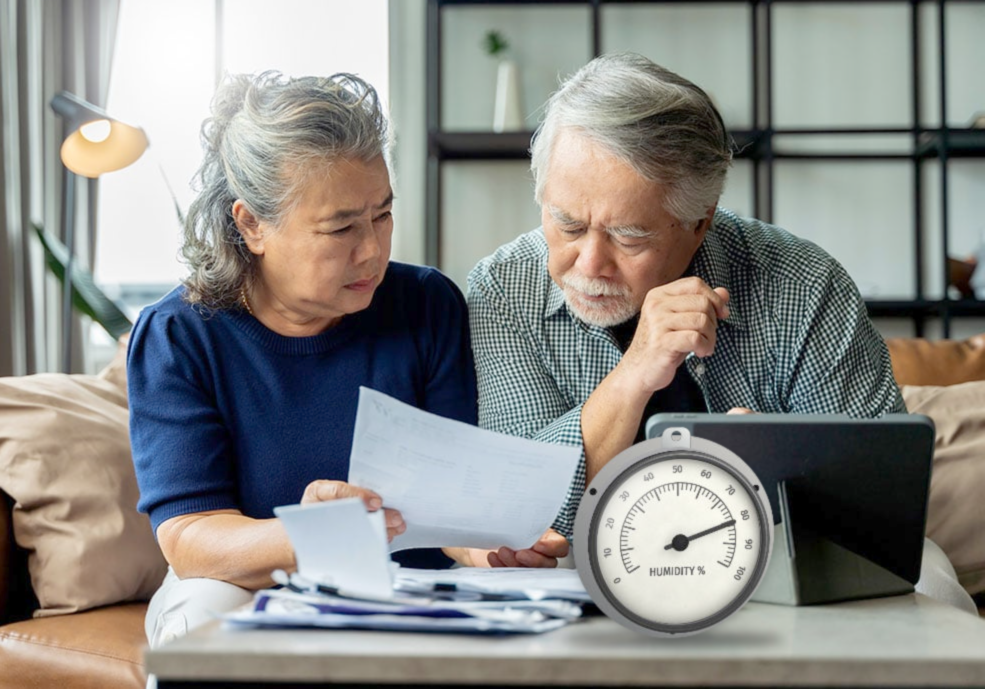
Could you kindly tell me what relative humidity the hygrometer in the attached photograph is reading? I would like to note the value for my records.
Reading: 80 %
